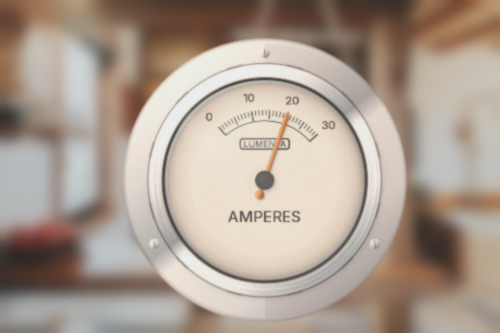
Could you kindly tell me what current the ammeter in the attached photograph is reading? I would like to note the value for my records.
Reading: 20 A
